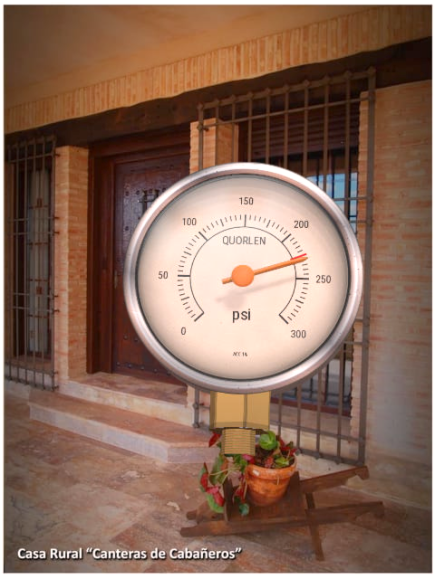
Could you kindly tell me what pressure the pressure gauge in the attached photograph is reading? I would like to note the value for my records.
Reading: 230 psi
